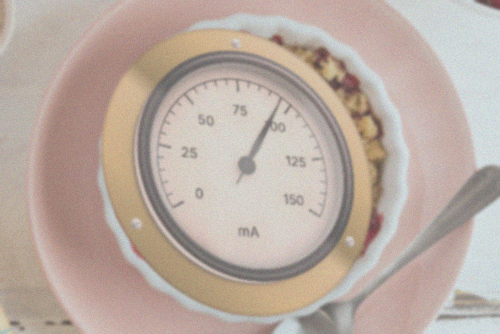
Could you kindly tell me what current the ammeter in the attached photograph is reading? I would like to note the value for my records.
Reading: 95 mA
